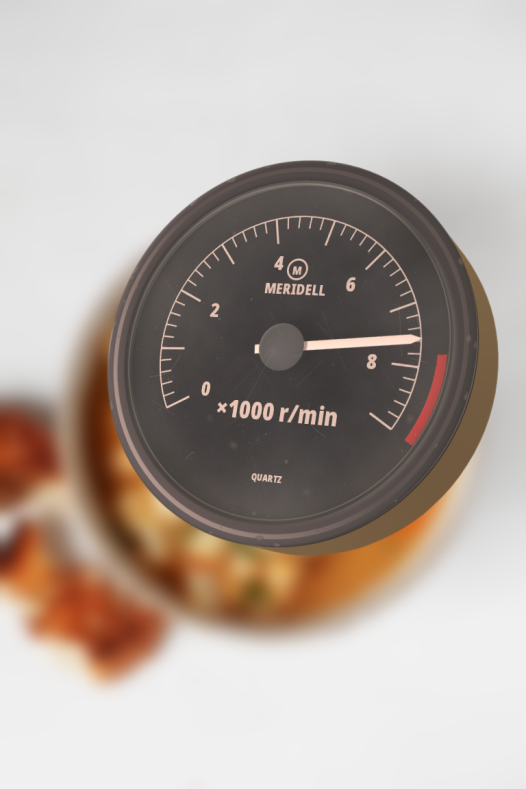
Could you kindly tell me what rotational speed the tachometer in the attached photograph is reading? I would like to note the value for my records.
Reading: 7600 rpm
